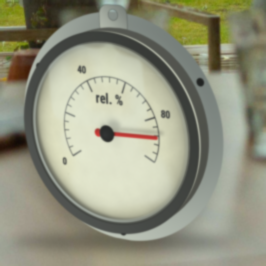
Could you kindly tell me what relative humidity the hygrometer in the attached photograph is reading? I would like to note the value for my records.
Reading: 88 %
